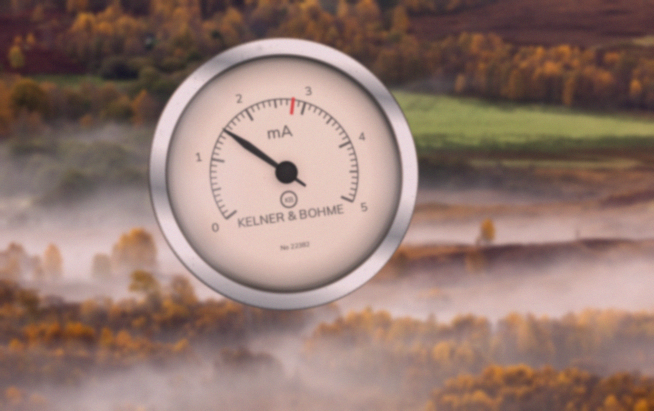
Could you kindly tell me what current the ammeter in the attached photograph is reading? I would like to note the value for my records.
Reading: 1.5 mA
